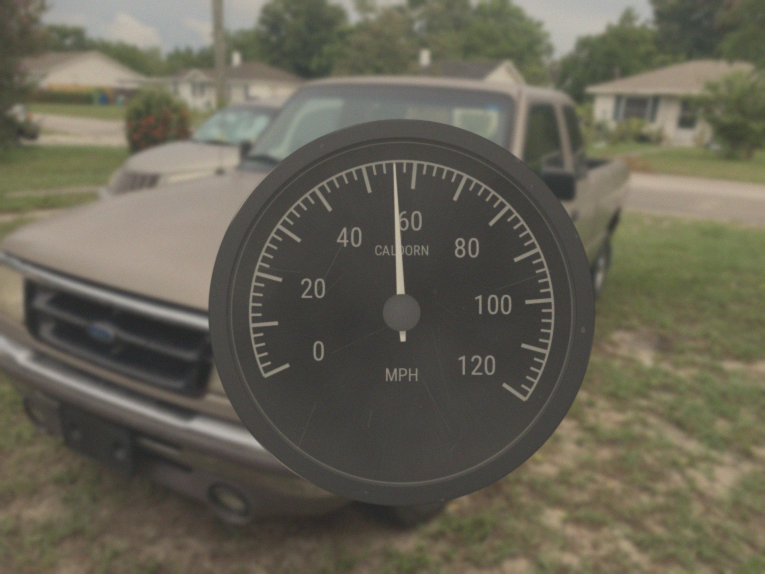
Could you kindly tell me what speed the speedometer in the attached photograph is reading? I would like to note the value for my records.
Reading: 56 mph
